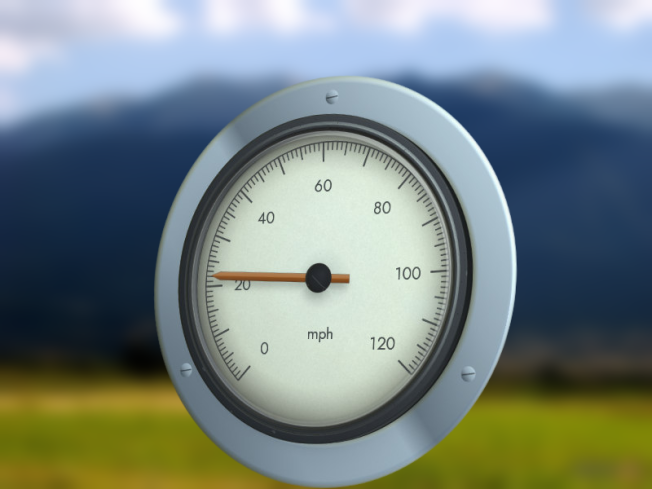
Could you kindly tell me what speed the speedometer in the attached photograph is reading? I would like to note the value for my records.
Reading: 22 mph
